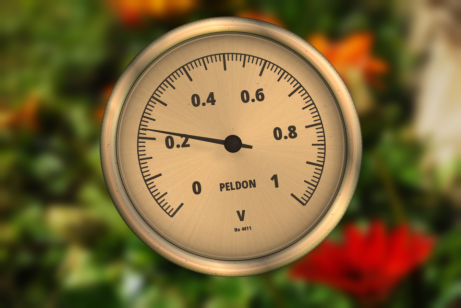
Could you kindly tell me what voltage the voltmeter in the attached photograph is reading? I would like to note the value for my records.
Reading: 0.22 V
